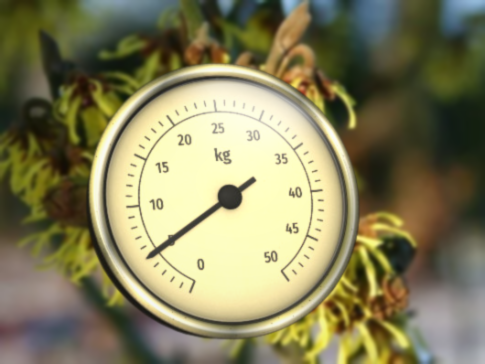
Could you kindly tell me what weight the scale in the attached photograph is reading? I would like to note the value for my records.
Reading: 5 kg
